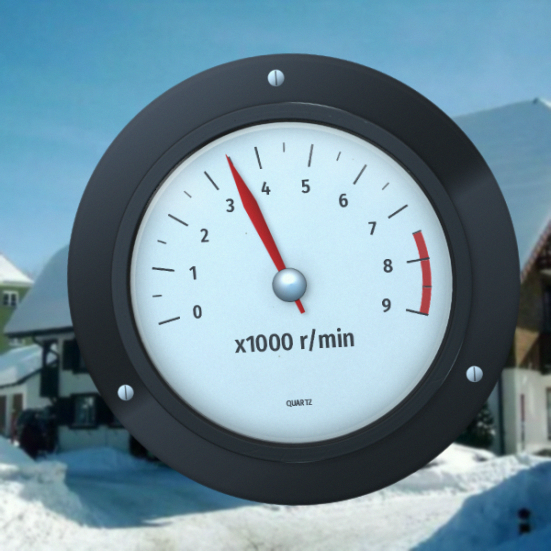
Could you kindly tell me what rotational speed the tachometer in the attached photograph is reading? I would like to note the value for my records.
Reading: 3500 rpm
